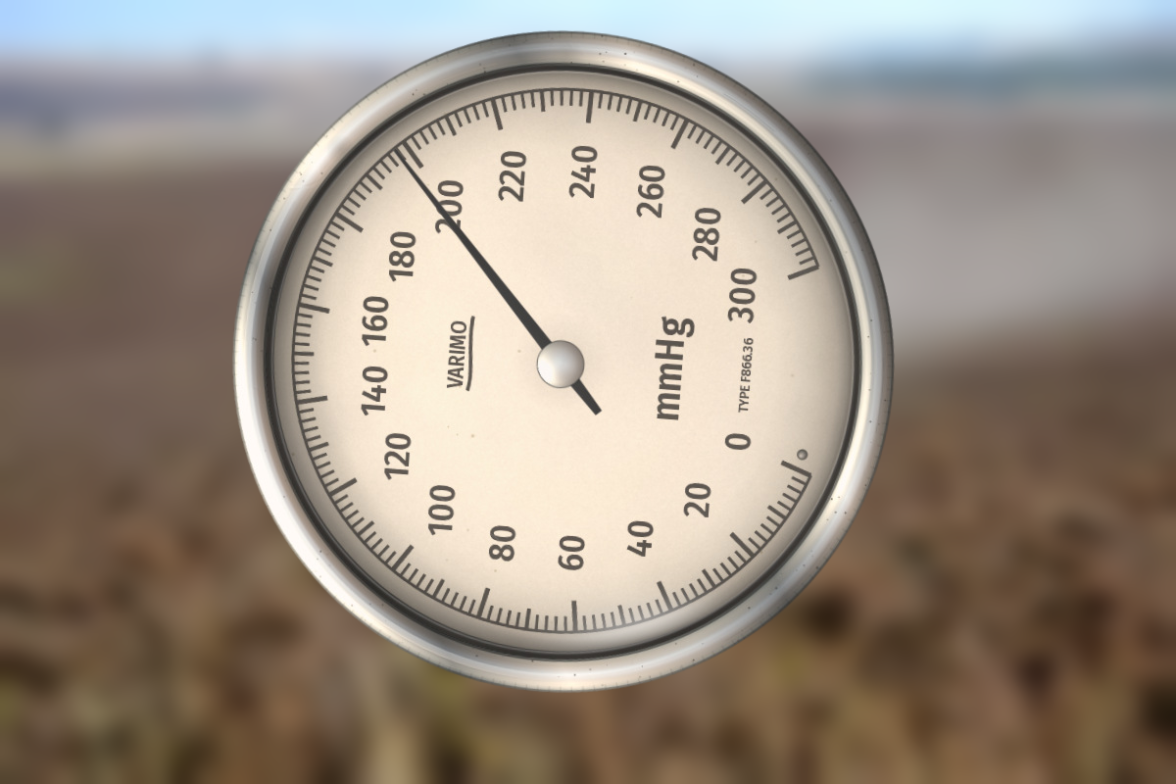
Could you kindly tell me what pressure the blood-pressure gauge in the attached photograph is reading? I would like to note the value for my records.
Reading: 198 mmHg
